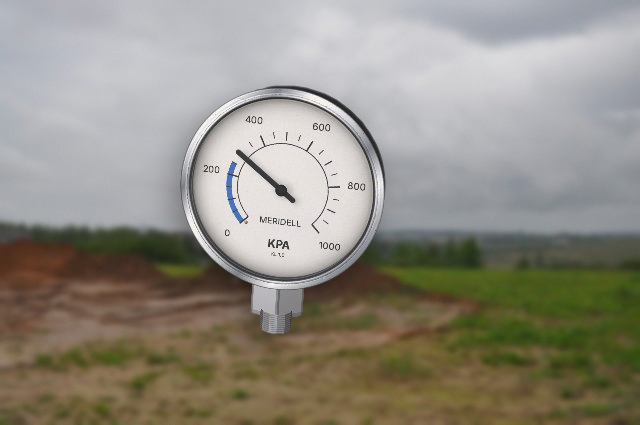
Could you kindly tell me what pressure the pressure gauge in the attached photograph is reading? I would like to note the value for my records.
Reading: 300 kPa
